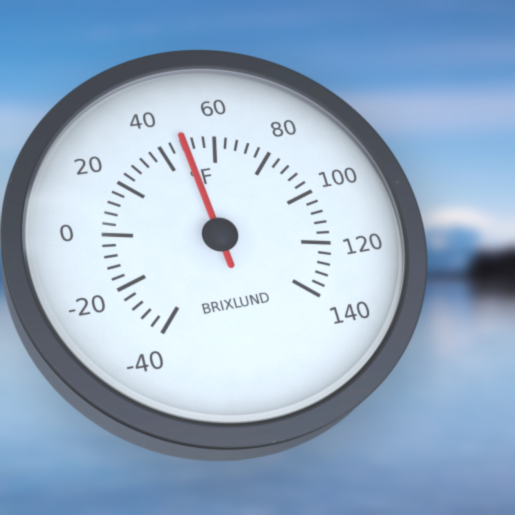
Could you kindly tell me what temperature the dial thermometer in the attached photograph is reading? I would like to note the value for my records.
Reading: 48 °F
